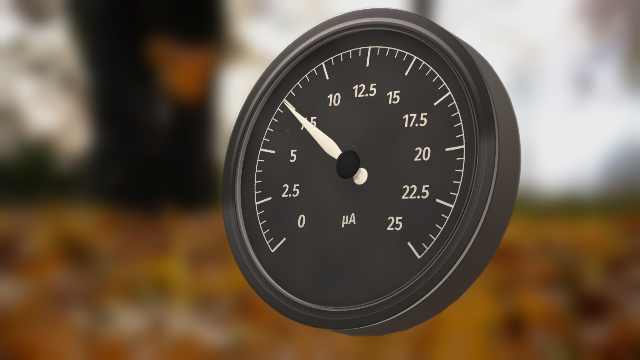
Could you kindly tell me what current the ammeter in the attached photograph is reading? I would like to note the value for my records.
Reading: 7.5 µA
